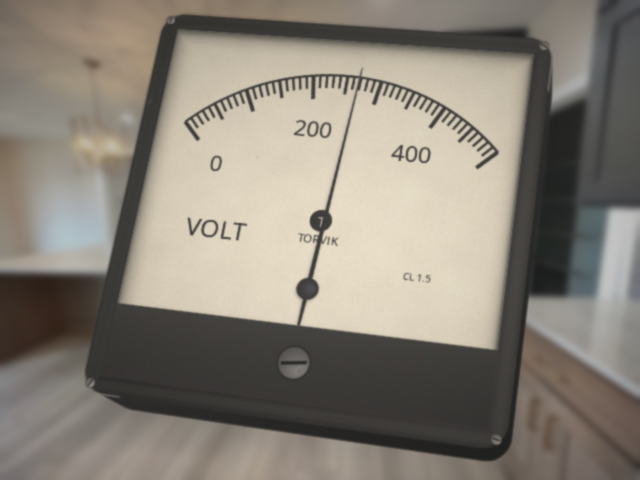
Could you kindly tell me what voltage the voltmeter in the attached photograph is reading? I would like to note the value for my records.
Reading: 270 V
